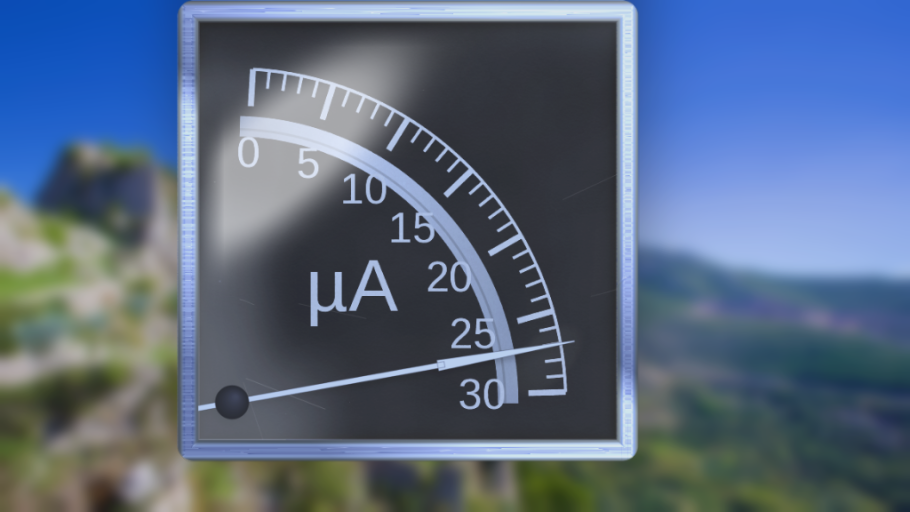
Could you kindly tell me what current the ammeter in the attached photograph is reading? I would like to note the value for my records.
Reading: 27 µA
